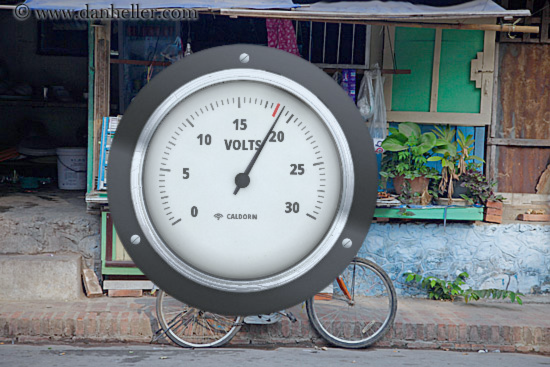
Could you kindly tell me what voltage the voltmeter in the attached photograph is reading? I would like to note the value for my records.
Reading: 19 V
